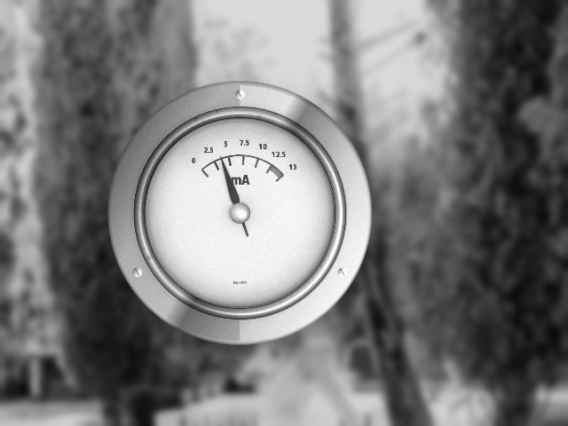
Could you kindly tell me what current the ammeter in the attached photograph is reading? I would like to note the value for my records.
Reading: 3.75 mA
